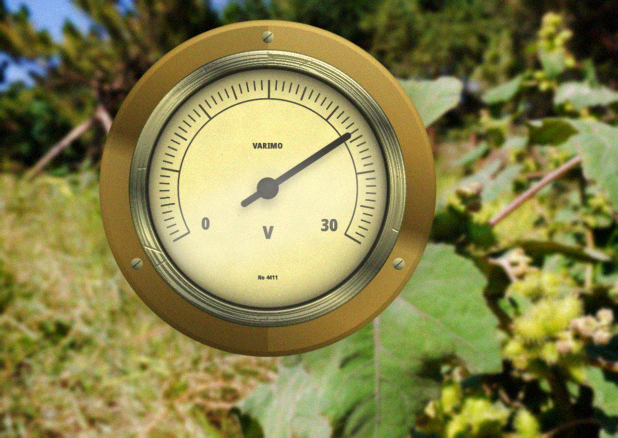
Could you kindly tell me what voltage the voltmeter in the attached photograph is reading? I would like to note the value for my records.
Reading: 22 V
